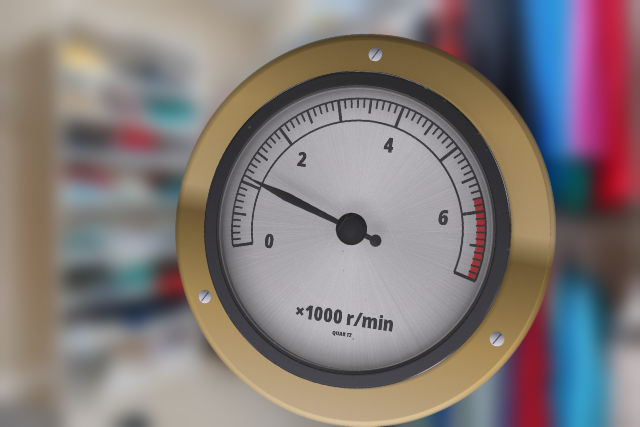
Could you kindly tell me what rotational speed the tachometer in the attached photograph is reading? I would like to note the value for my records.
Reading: 1100 rpm
